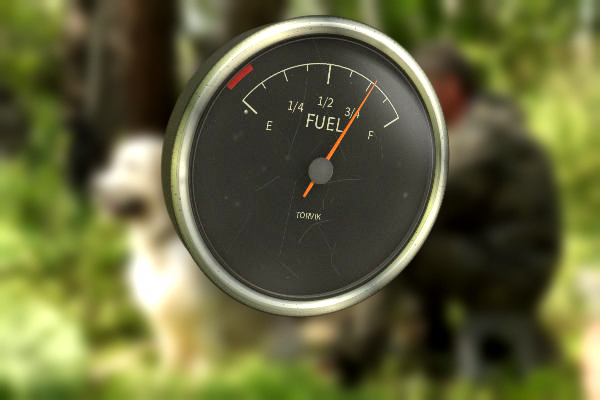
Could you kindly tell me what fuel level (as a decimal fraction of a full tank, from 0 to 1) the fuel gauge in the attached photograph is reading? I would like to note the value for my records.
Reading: 0.75
